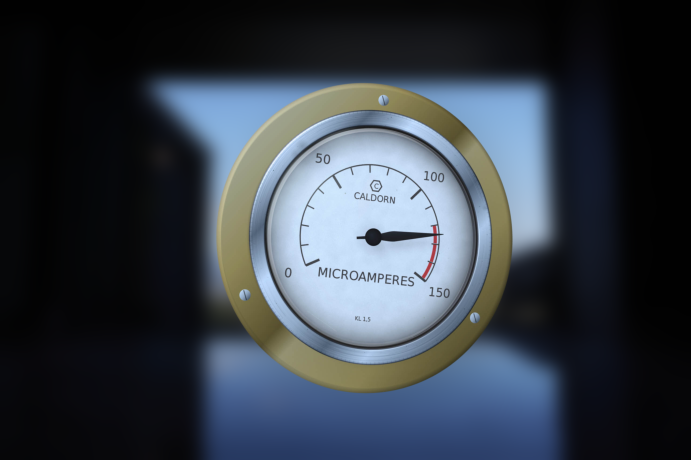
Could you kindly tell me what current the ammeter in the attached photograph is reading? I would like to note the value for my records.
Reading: 125 µA
